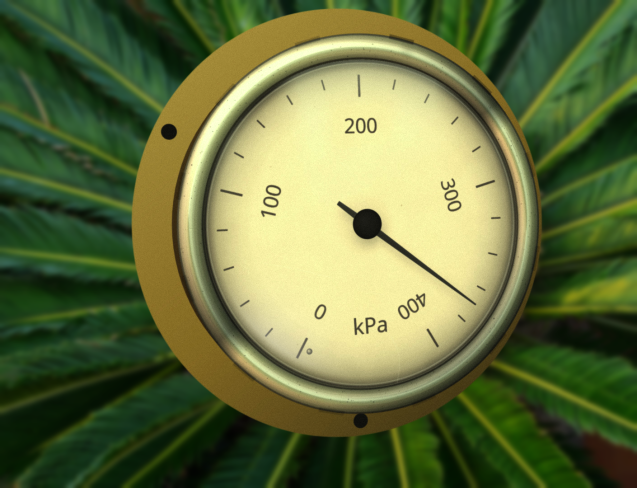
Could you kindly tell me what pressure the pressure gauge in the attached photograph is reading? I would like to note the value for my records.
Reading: 370 kPa
